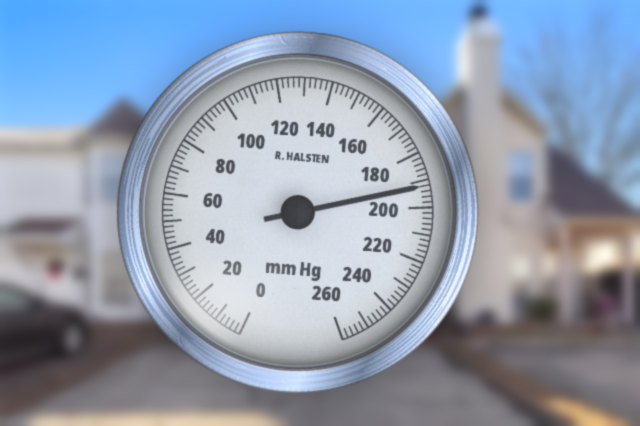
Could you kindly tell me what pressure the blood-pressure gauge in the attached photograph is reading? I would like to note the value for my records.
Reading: 192 mmHg
